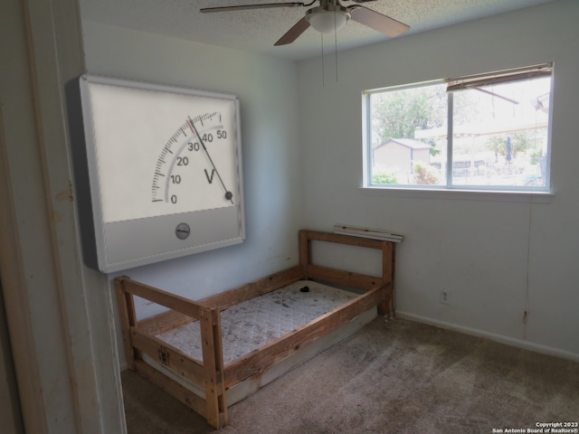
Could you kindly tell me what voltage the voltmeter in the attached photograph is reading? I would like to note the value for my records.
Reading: 35 V
